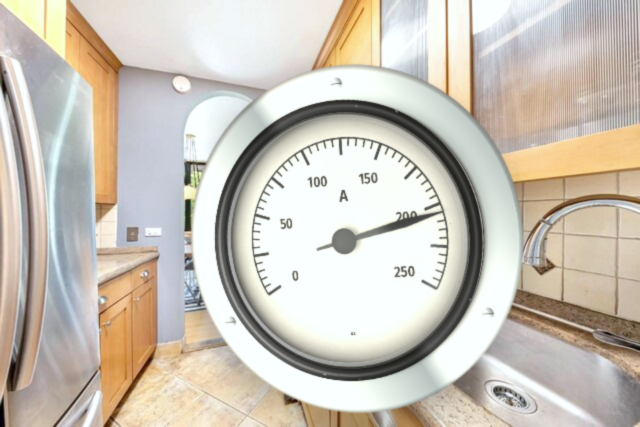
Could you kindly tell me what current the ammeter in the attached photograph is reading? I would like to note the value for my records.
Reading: 205 A
